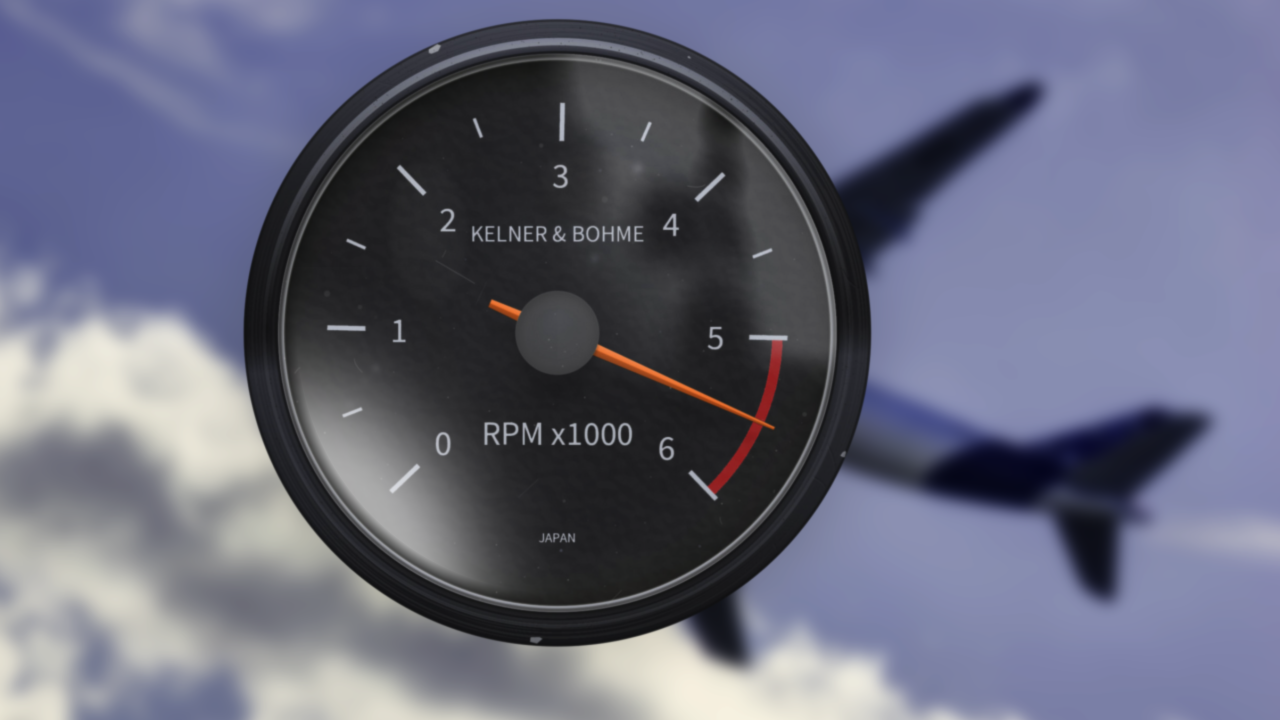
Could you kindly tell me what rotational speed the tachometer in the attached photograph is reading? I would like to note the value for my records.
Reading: 5500 rpm
